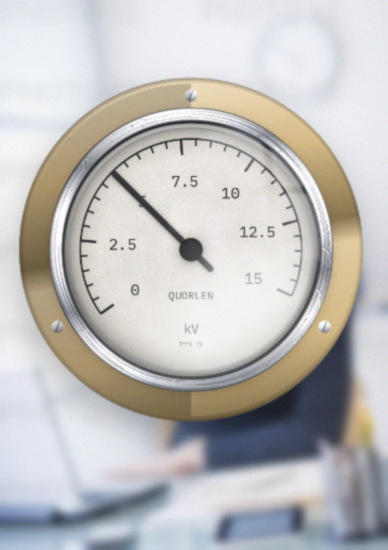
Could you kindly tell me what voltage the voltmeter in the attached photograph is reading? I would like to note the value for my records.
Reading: 5 kV
